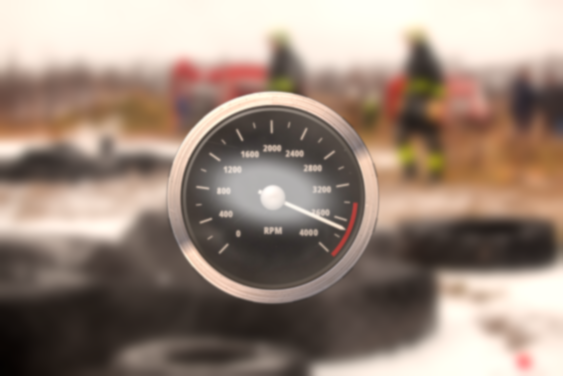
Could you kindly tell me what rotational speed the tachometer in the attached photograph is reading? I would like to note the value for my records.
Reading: 3700 rpm
